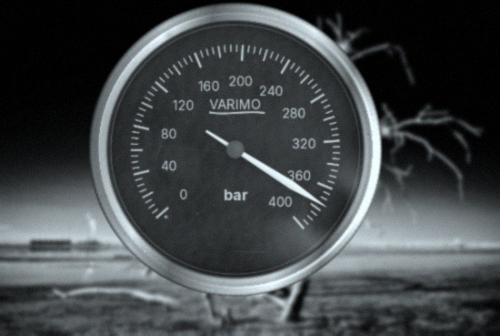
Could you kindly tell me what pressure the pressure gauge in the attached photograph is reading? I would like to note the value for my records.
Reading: 375 bar
